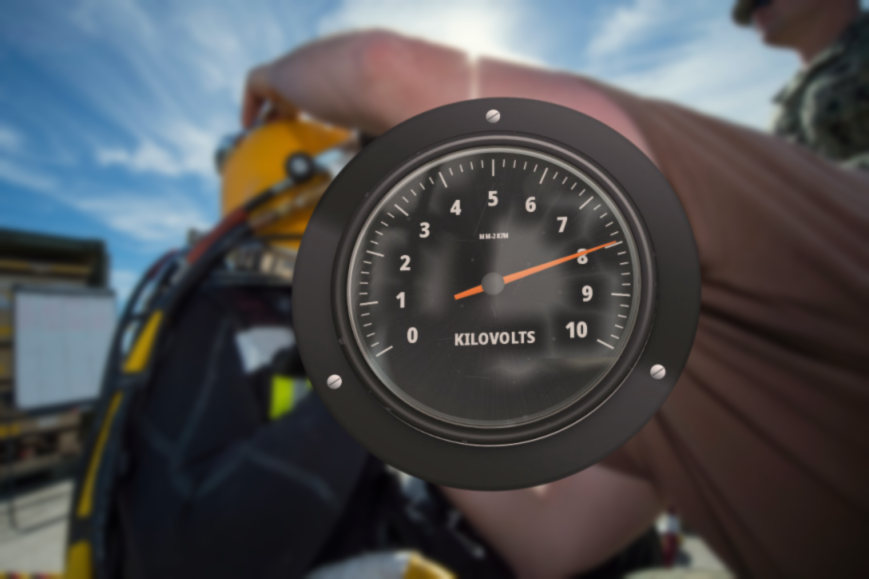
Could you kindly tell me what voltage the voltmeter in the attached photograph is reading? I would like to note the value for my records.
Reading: 8 kV
